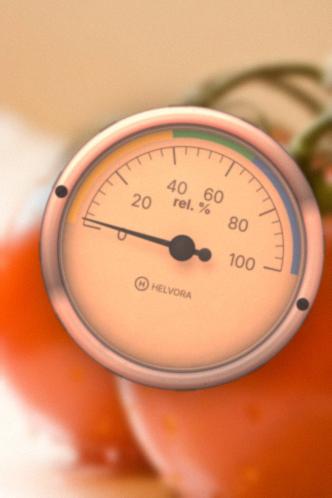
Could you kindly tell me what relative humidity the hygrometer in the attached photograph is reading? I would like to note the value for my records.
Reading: 2 %
